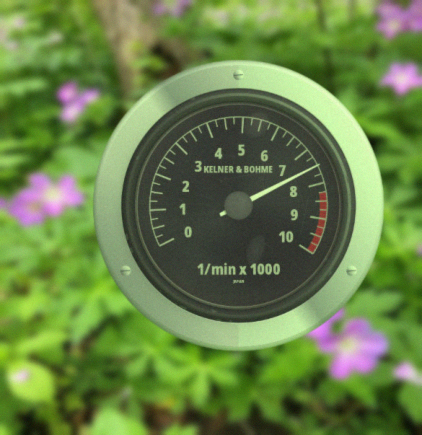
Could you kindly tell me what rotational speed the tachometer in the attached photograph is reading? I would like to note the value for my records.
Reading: 7500 rpm
